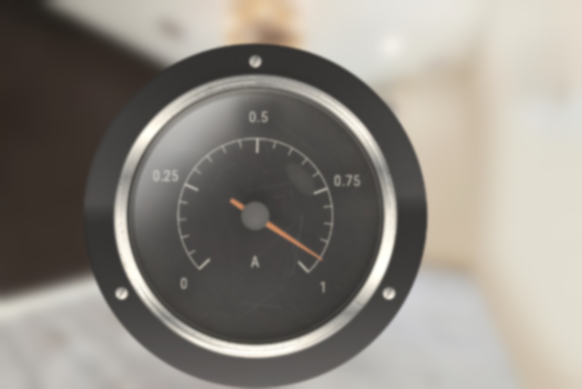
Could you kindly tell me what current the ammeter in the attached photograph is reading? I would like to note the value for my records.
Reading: 0.95 A
